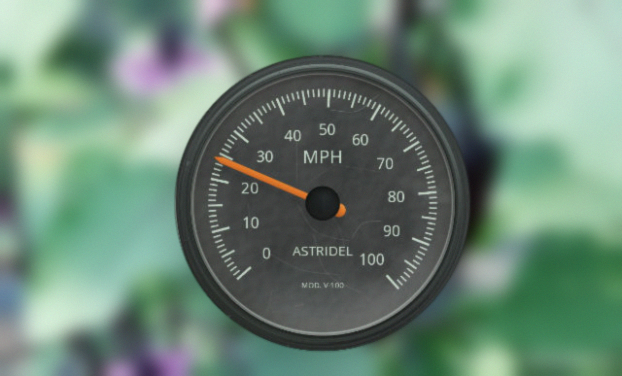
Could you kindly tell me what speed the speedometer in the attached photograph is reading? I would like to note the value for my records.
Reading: 24 mph
